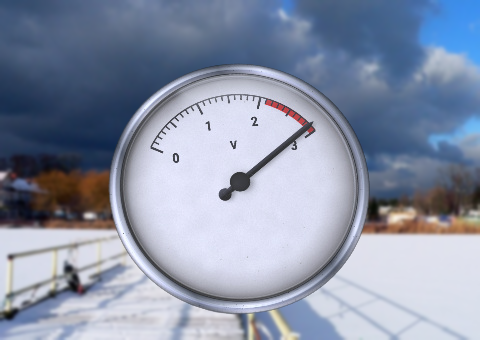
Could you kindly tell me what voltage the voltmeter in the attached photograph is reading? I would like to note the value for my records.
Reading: 2.9 V
